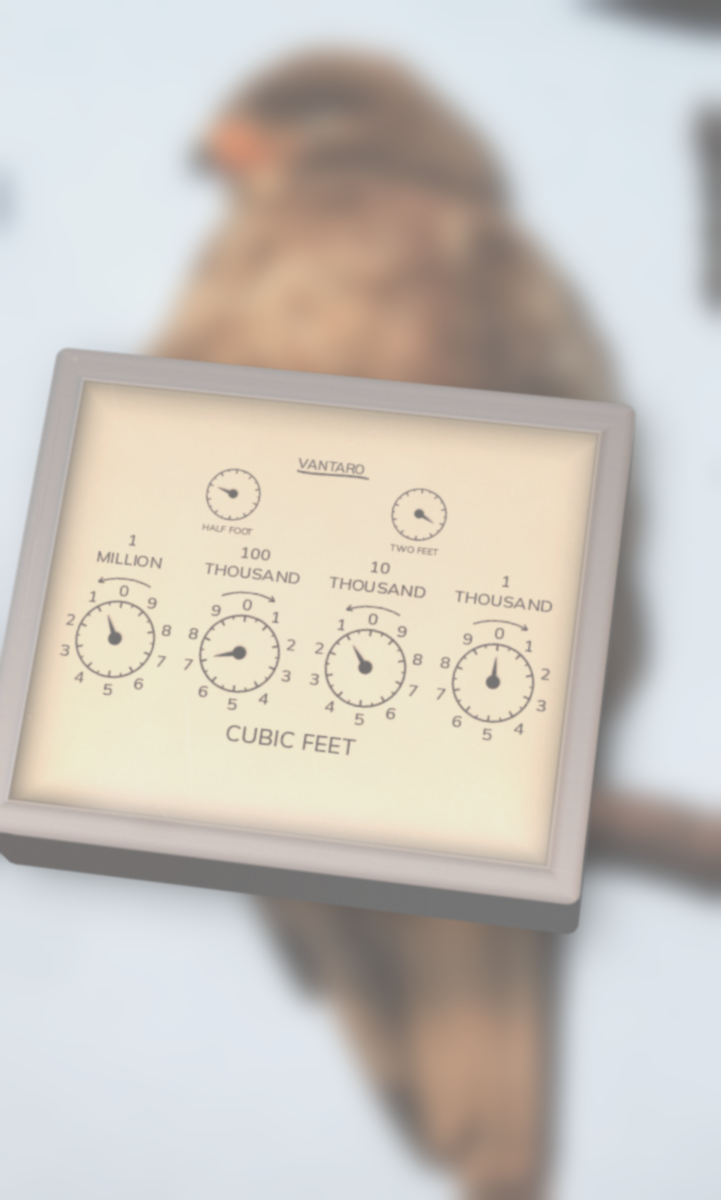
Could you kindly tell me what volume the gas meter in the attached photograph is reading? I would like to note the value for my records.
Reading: 71000 ft³
